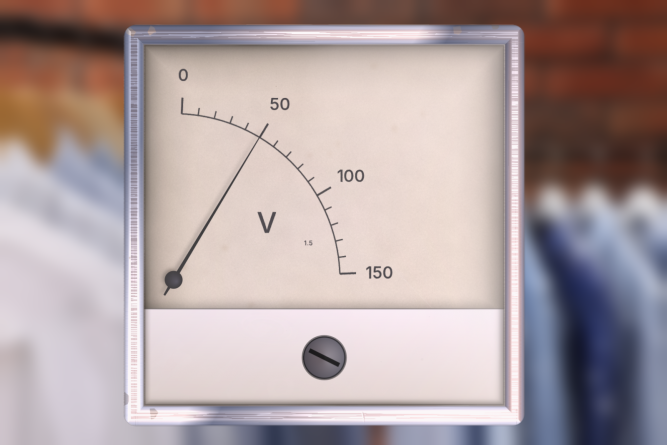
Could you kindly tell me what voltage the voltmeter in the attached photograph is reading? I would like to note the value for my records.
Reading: 50 V
